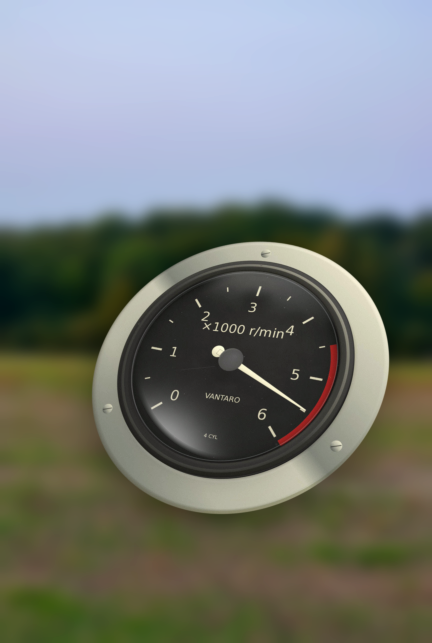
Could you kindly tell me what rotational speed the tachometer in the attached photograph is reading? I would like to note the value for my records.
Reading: 5500 rpm
